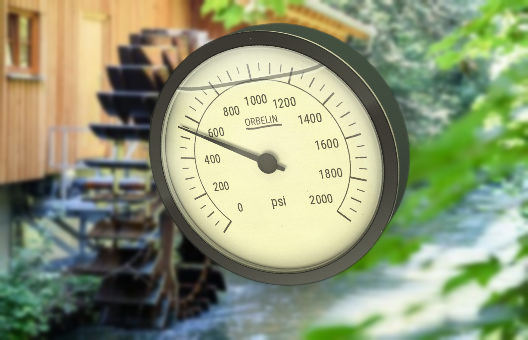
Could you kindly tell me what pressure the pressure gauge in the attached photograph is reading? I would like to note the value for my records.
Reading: 550 psi
